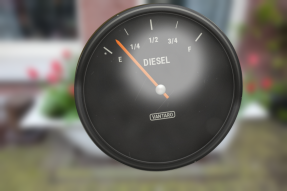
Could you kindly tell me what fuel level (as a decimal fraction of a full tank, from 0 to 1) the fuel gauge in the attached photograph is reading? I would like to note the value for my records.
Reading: 0.125
